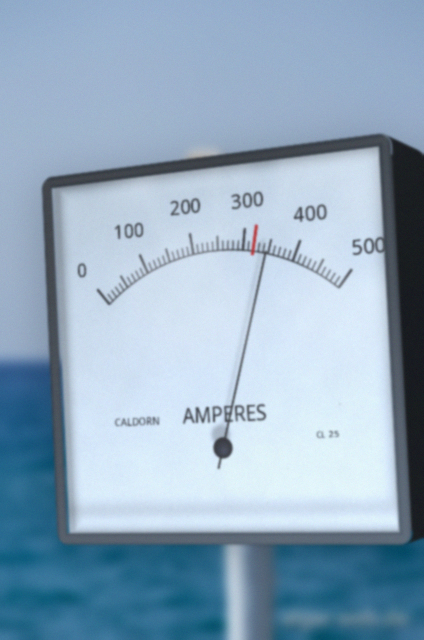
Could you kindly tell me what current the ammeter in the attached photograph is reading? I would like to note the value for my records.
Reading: 350 A
